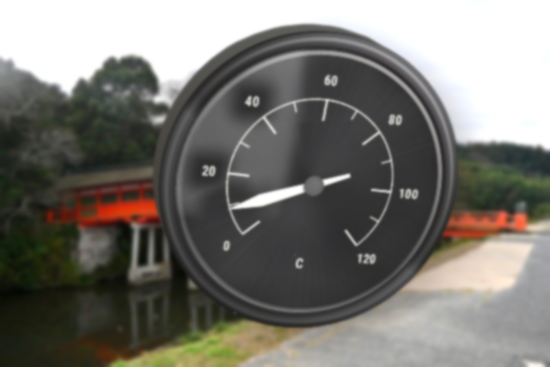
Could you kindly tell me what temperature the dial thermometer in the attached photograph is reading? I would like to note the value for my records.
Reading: 10 °C
